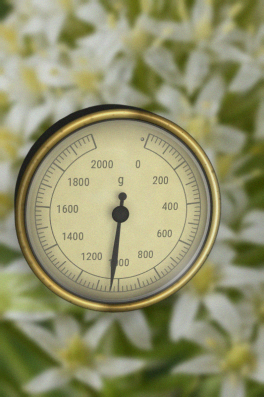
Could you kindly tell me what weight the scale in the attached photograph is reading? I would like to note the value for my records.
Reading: 1040 g
